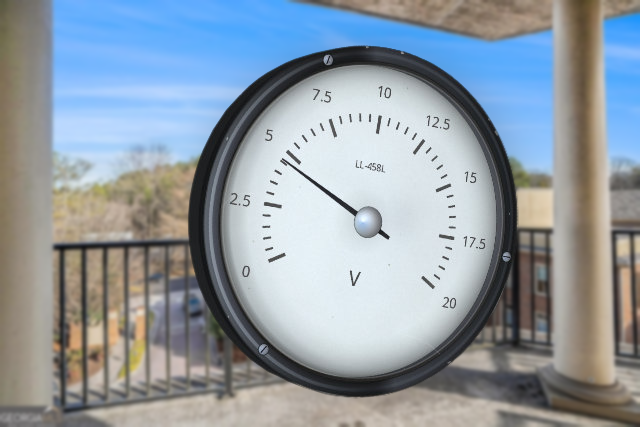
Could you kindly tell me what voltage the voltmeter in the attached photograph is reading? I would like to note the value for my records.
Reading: 4.5 V
